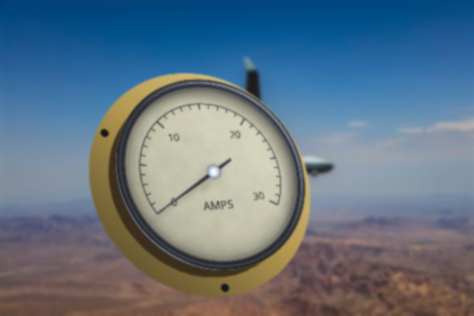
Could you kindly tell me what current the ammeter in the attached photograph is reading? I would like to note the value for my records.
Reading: 0 A
